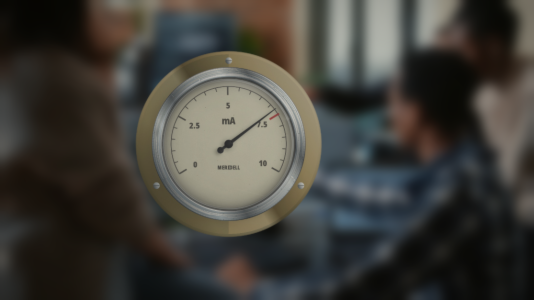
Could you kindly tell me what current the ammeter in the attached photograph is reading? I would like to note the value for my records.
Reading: 7.25 mA
